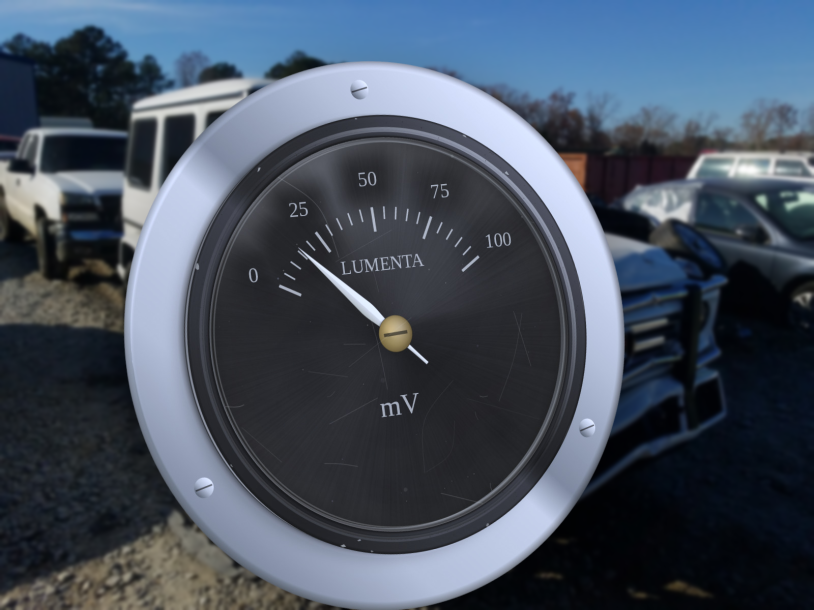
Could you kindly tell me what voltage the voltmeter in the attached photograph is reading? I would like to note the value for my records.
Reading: 15 mV
